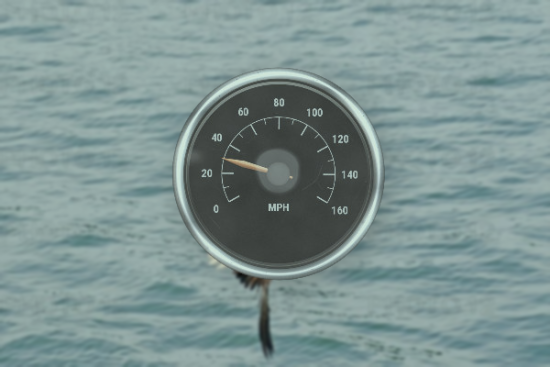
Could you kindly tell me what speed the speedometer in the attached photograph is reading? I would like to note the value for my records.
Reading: 30 mph
